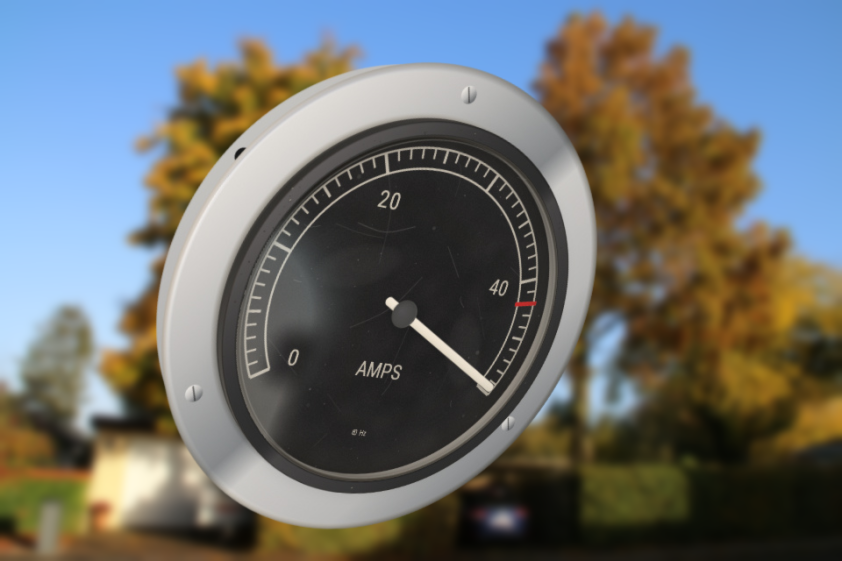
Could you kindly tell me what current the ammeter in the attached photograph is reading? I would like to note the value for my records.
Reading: 49.5 A
